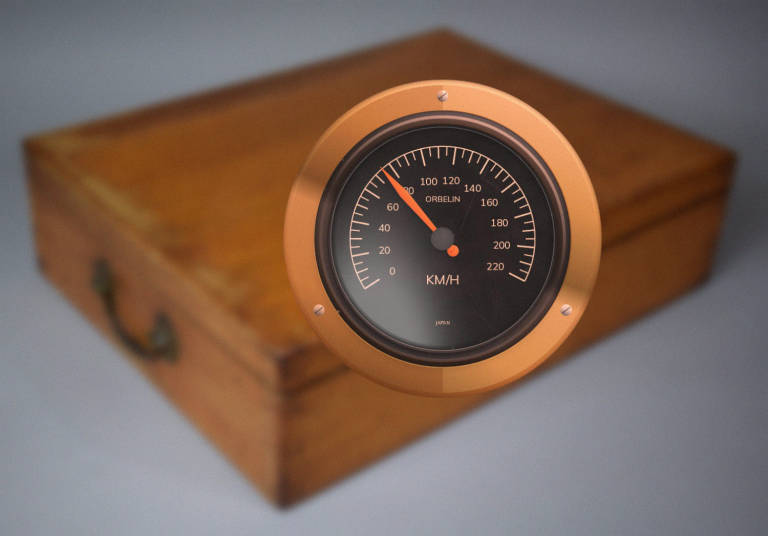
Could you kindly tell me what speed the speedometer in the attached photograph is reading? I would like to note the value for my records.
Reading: 75 km/h
